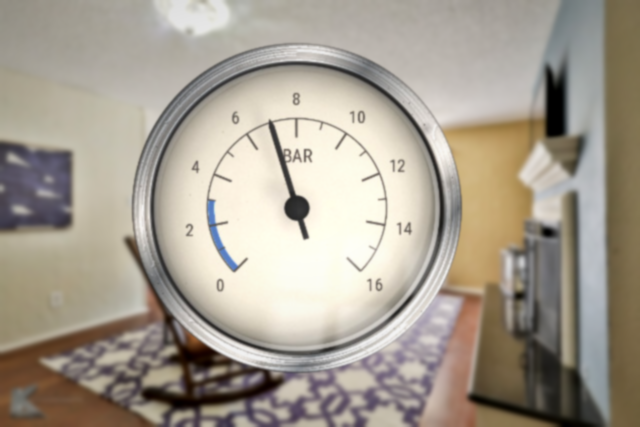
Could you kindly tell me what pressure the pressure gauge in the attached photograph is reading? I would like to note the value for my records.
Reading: 7 bar
